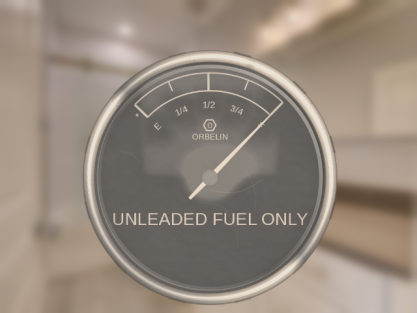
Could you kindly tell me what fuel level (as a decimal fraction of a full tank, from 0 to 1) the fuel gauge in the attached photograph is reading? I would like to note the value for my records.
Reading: 1
